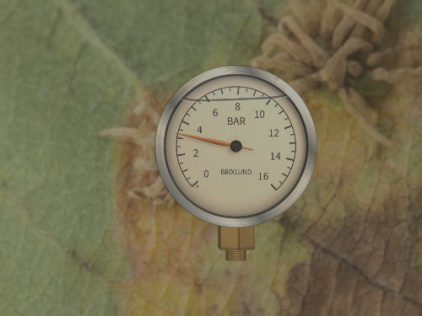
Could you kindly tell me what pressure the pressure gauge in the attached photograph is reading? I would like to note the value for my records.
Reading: 3.25 bar
